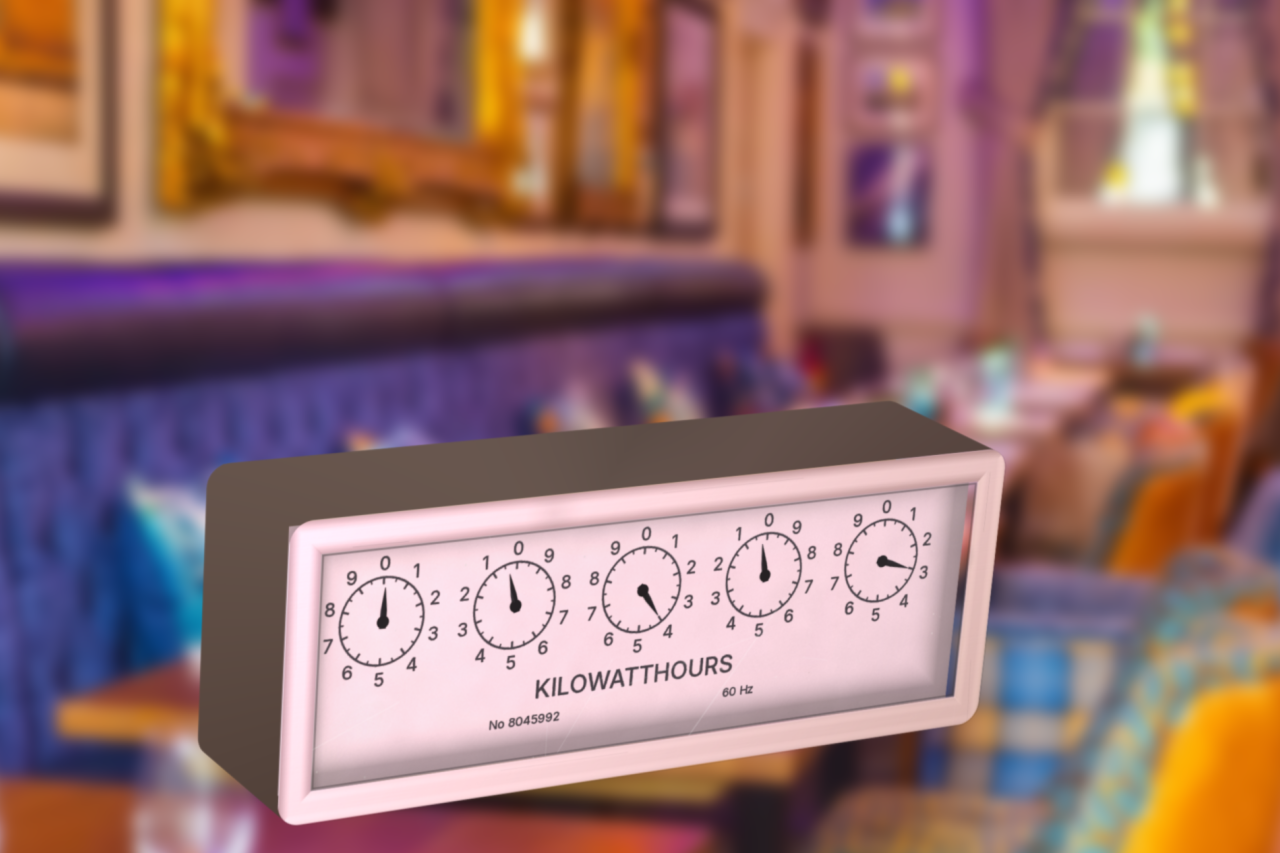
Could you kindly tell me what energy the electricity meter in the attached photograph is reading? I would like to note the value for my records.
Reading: 403 kWh
